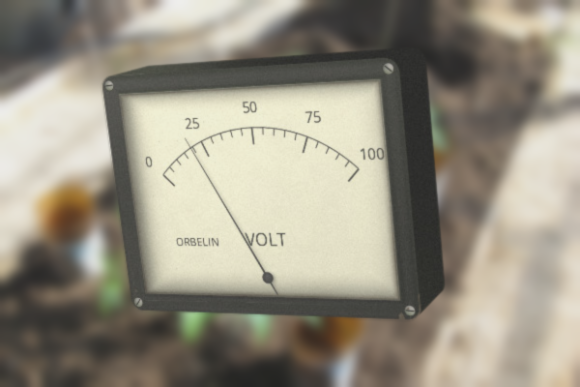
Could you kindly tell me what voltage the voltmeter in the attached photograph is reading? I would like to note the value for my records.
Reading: 20 V
